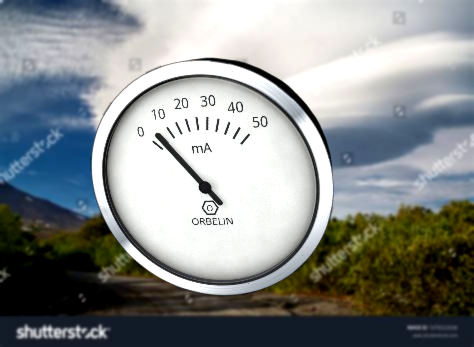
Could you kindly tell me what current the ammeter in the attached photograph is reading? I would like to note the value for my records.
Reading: 5 mA
